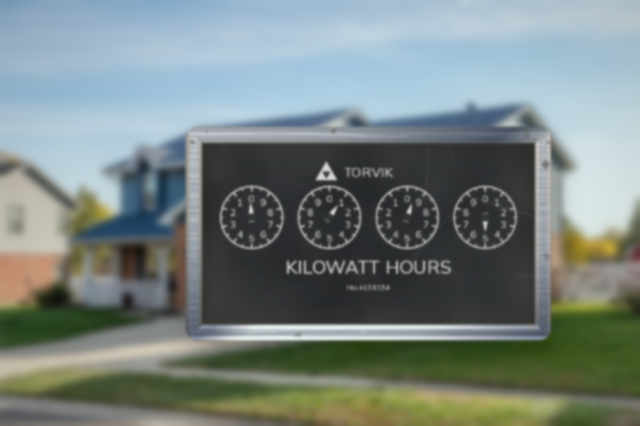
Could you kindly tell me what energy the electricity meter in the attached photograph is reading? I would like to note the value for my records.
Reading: 95 kWh
